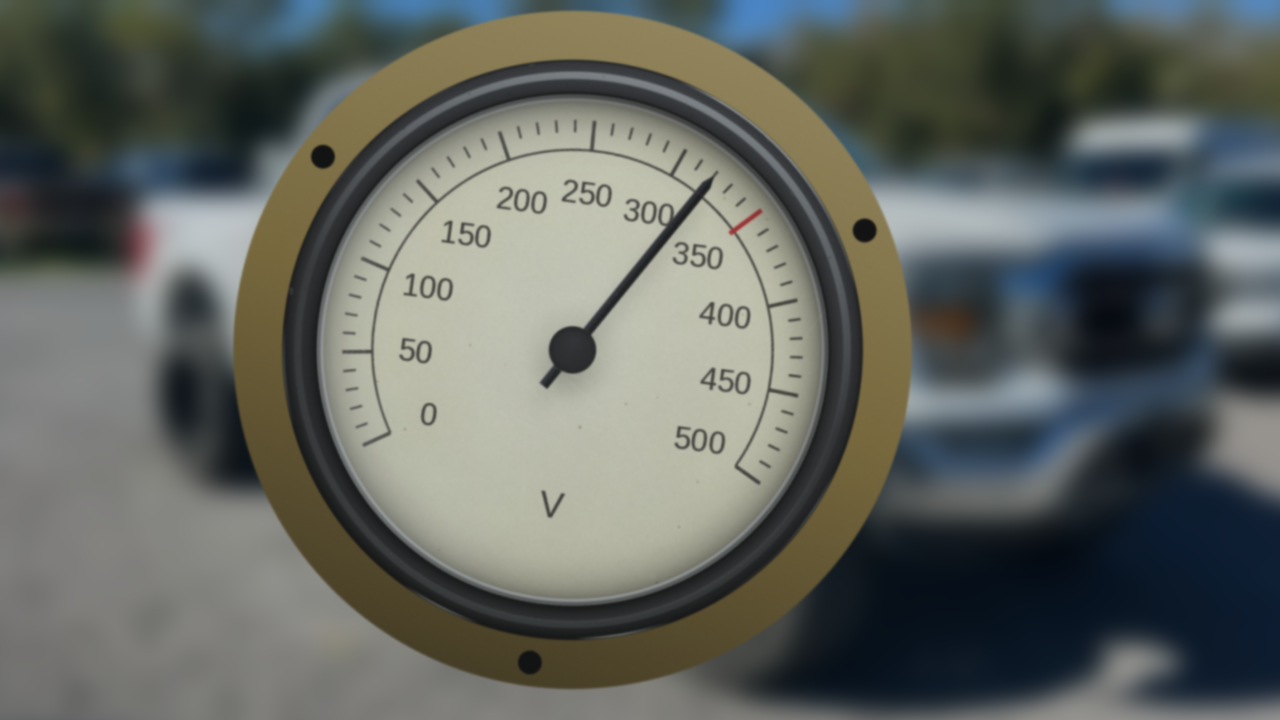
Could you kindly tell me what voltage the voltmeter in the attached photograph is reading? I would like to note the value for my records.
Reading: 320 V
